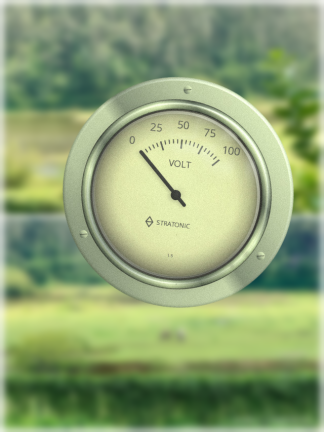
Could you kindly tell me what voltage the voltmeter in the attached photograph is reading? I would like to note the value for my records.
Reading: 0 V
